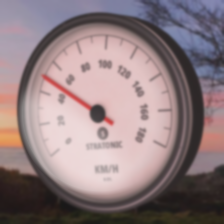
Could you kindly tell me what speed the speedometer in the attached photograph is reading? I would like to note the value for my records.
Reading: 50 km/h
